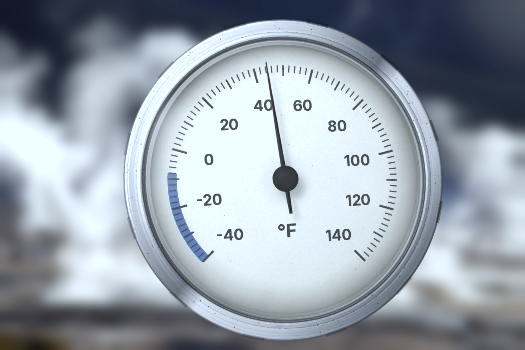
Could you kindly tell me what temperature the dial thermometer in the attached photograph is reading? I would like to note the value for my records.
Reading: 44 °F
